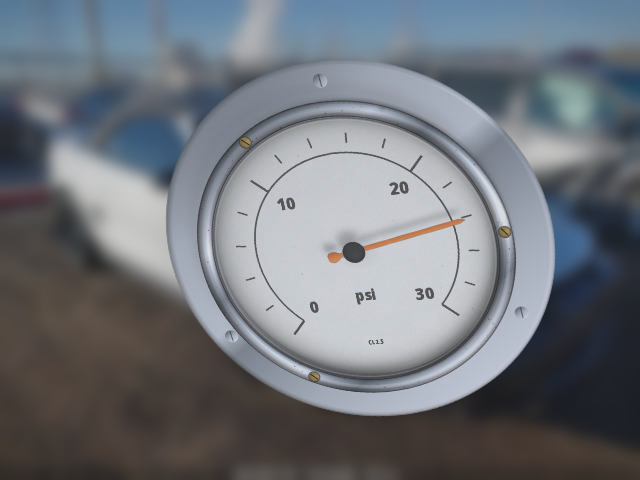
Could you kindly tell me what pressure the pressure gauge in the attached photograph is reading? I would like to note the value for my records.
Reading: 24 psi
